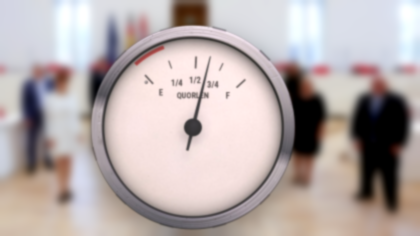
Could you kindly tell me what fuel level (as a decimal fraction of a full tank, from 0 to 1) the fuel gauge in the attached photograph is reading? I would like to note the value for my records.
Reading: 0.625
